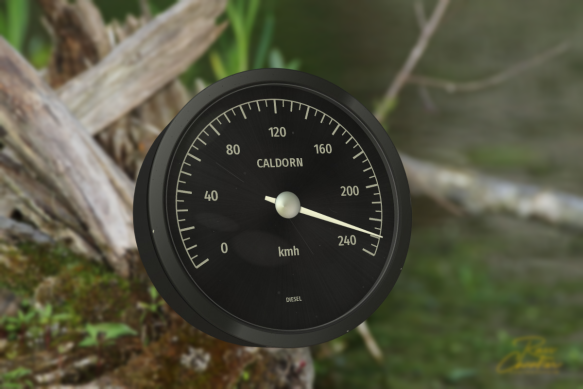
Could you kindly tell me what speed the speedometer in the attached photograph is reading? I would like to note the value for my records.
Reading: 230 km/h
